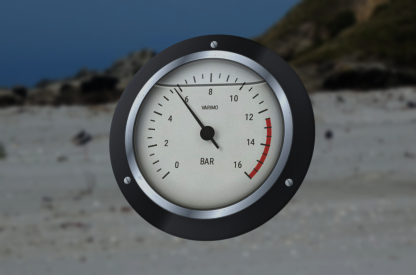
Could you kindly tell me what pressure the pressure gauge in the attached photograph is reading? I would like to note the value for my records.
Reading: 5.75 bar
